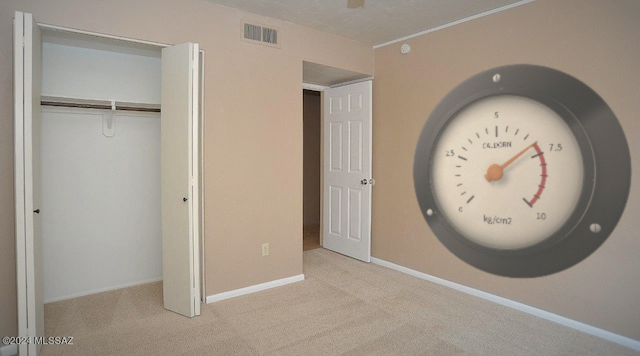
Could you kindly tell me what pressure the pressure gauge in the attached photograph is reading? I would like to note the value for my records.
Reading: 7 kg/cm²
